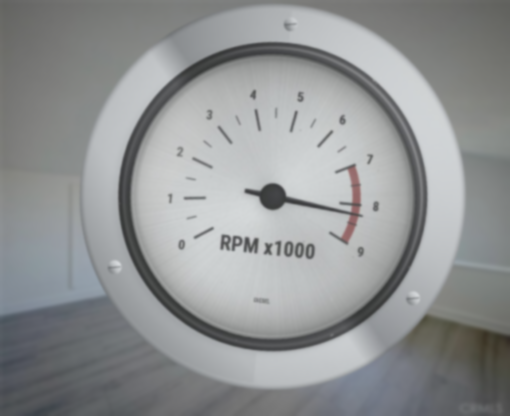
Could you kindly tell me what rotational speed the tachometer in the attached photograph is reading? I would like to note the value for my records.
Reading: 8250 rpm
